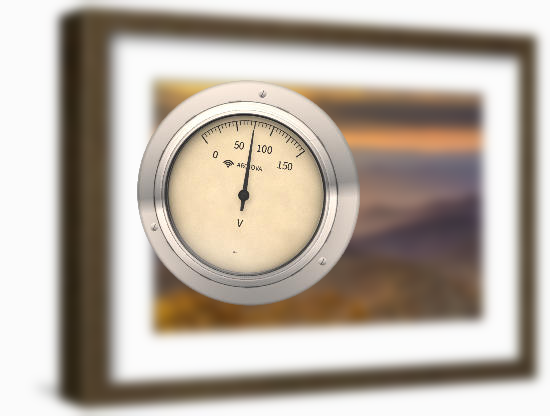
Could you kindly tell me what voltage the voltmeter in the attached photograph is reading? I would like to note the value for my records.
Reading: 75 V
